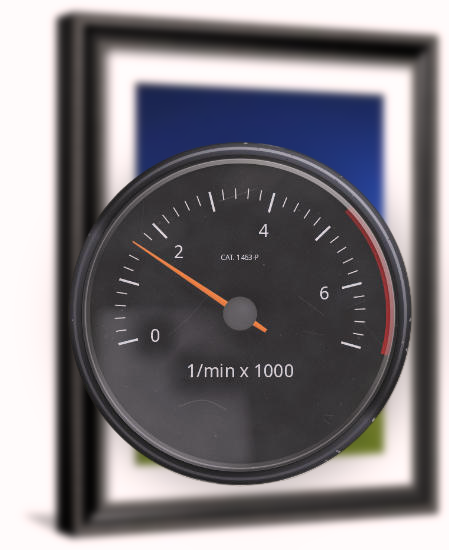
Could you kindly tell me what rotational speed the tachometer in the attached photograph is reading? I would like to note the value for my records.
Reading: 1600 rpm
